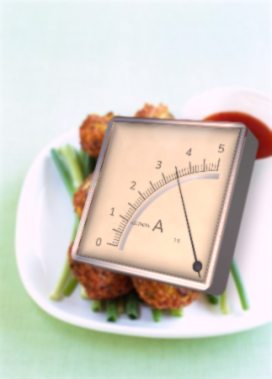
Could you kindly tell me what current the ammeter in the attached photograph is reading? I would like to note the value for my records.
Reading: 3.5 A
